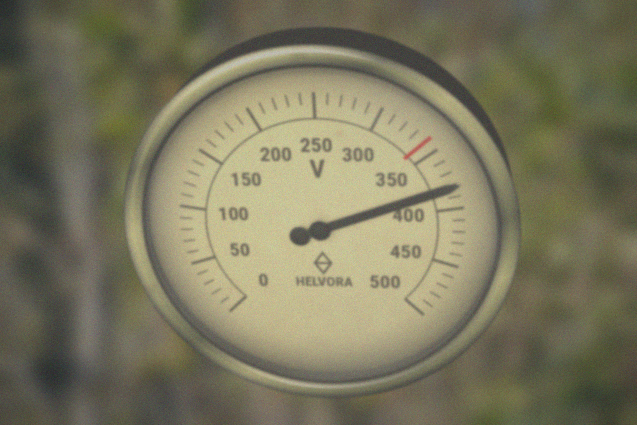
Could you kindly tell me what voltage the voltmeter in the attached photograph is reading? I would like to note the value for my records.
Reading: 380 V
